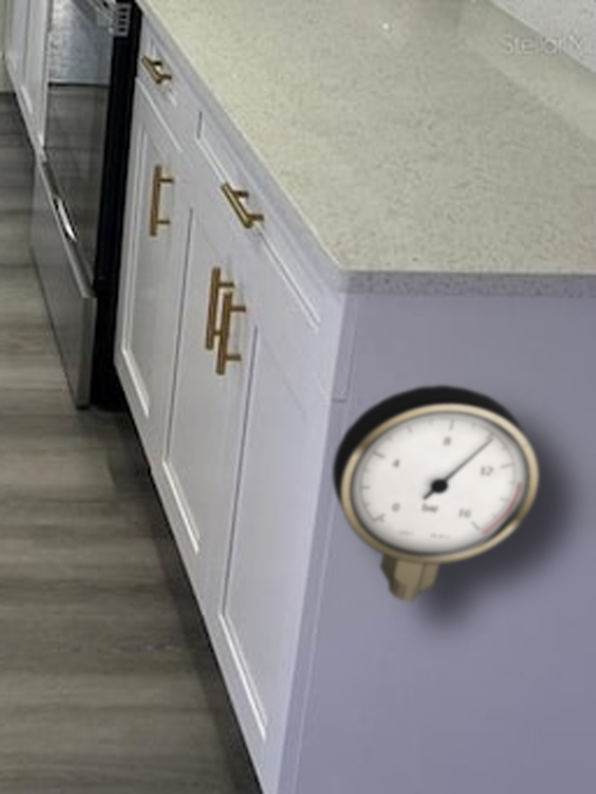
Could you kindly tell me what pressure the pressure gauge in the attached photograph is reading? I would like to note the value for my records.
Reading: 10 bar
